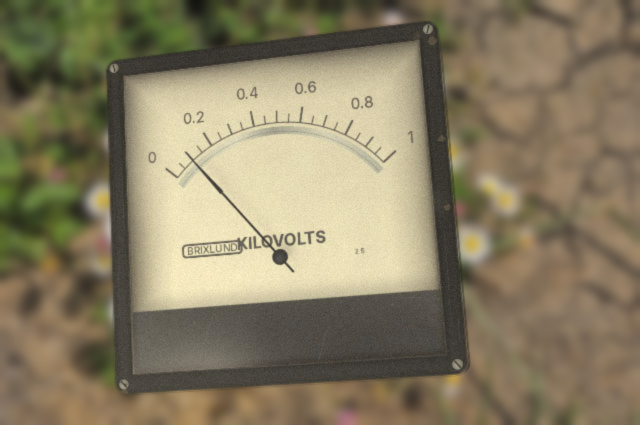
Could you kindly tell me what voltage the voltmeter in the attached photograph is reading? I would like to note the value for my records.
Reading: 0.1 kV
